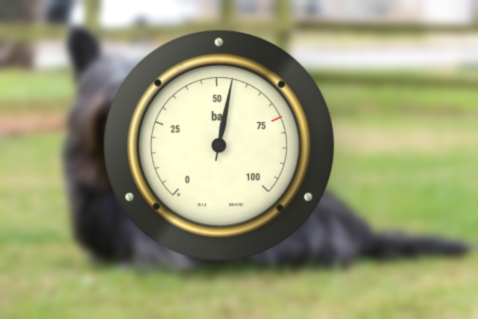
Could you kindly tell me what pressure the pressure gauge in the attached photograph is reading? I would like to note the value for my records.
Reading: 55 bar
